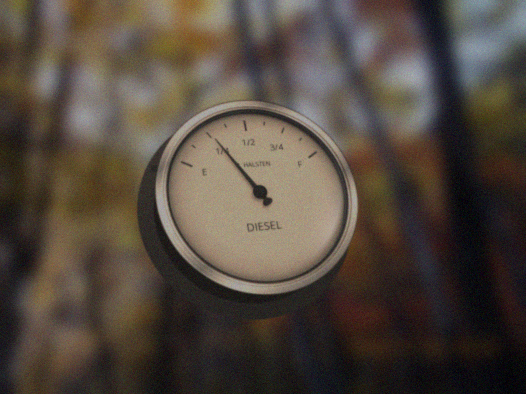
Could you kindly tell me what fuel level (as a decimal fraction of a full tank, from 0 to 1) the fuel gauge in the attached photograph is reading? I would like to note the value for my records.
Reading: 0.25
